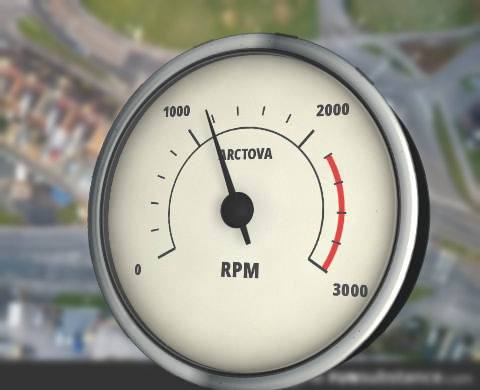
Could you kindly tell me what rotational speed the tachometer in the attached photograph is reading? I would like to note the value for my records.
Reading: 1200 rpm
